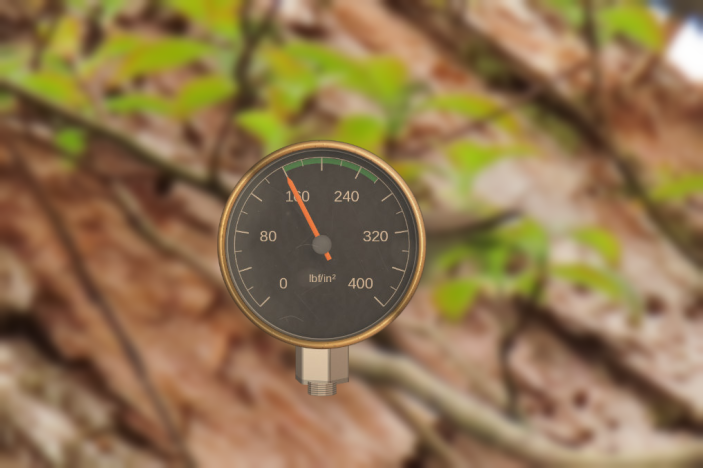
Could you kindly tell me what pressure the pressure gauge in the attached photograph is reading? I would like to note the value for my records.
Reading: 160 psi
